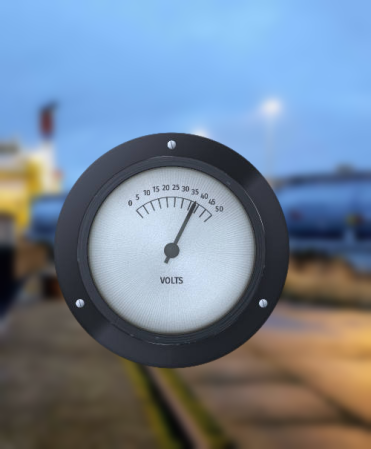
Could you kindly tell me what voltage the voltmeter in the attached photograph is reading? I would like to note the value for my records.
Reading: 37.5 V
